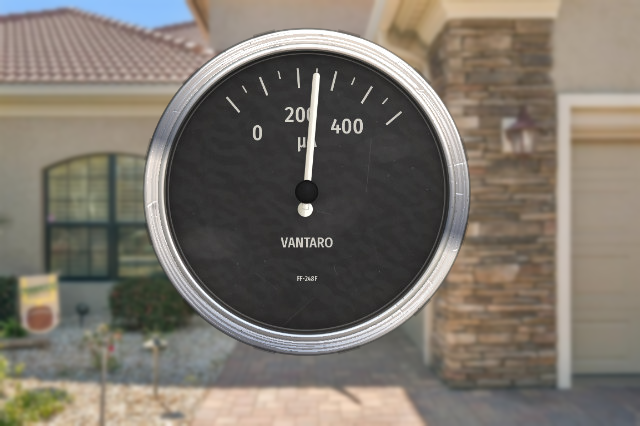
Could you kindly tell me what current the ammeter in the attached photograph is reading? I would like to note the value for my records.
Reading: 250 µA
